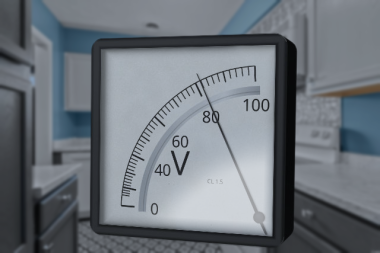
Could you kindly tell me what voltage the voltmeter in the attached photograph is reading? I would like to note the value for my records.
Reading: 82 V
